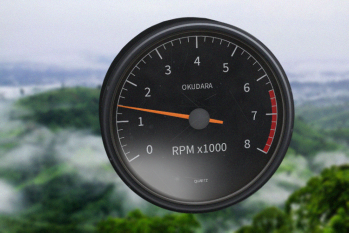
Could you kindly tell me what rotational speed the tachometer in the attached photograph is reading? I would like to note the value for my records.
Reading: 1400 rpm
